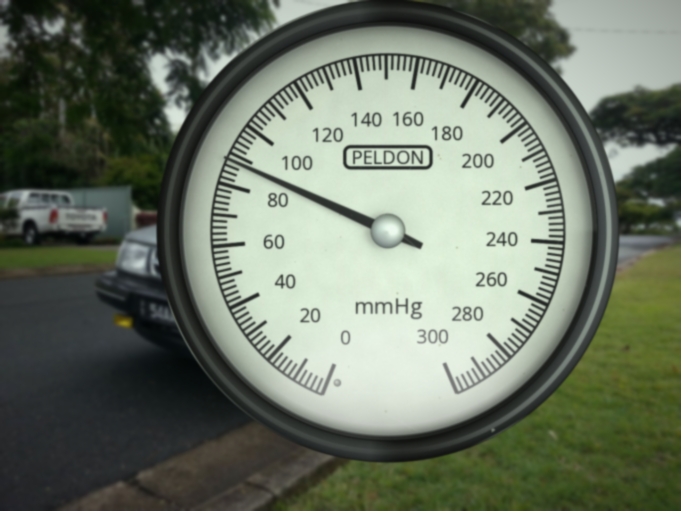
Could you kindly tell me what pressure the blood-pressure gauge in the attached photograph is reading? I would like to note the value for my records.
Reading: 88 mmHg
